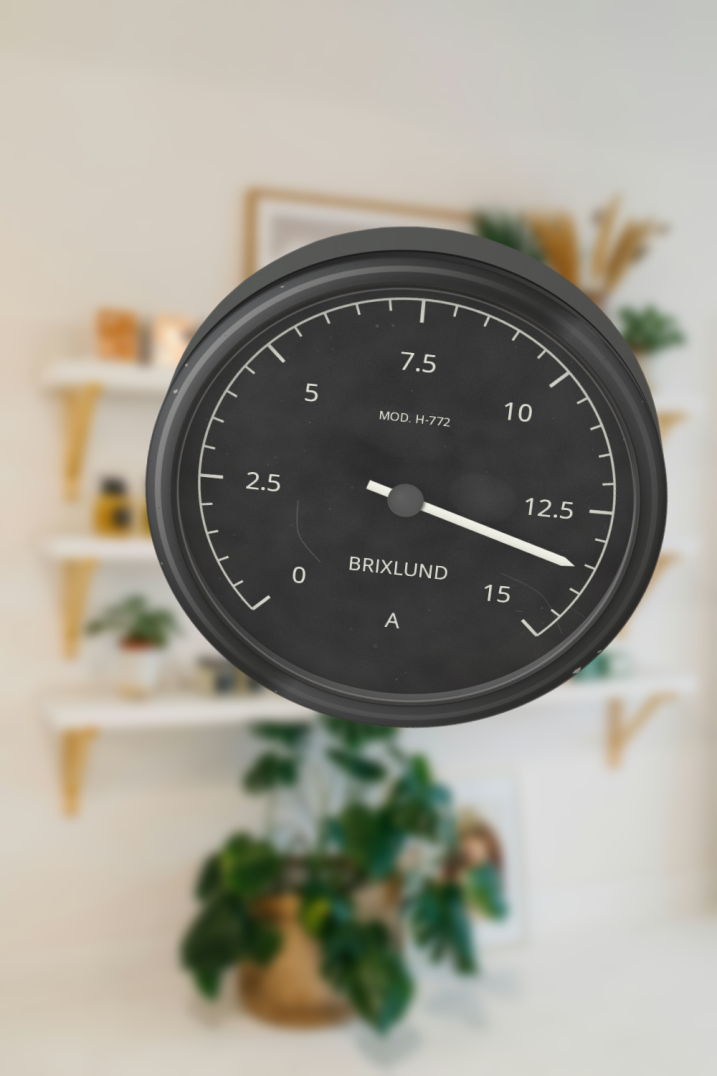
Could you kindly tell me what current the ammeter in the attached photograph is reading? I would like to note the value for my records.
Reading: 13.5 A
